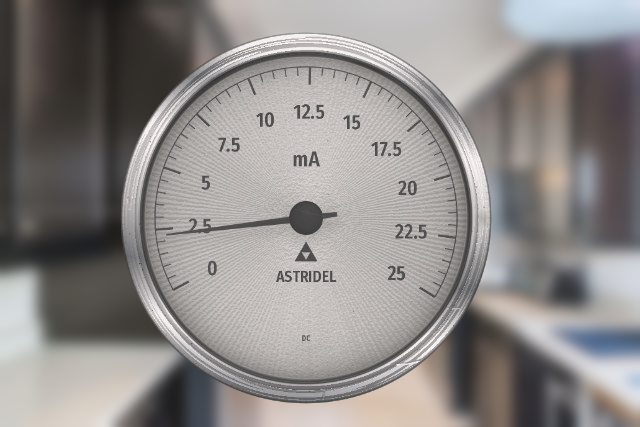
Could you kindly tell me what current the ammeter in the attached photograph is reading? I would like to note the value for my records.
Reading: 2.25 mA
